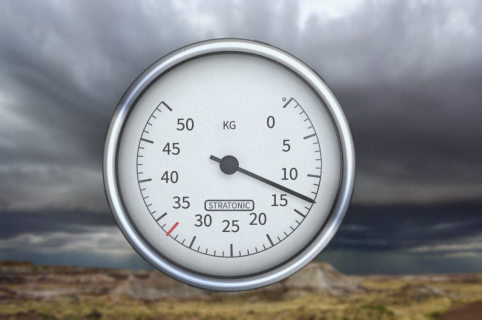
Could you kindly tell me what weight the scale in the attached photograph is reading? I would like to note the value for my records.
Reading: 13 kg
